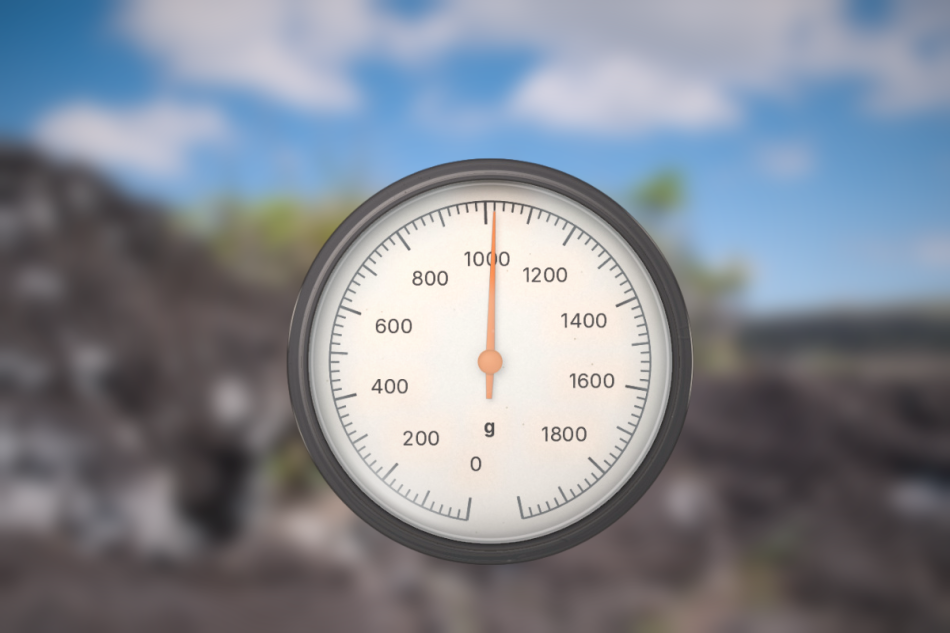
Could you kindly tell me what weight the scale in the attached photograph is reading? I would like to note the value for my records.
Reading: 1020 g
